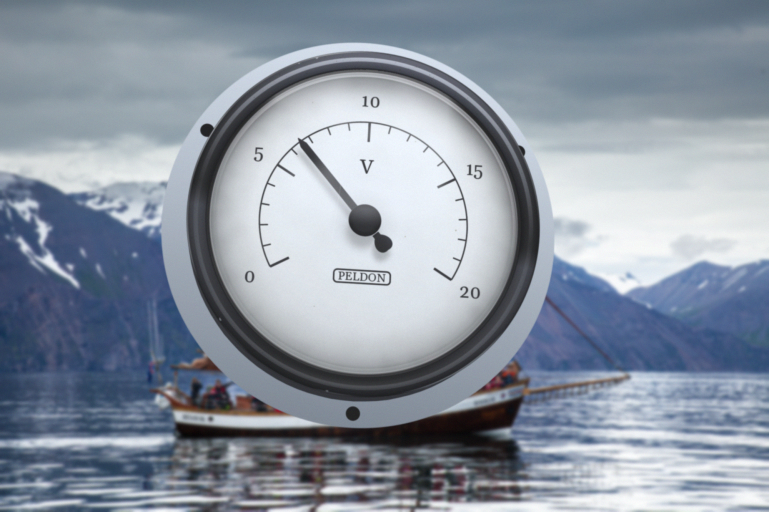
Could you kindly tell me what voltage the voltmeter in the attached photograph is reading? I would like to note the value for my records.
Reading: 6.5 V
